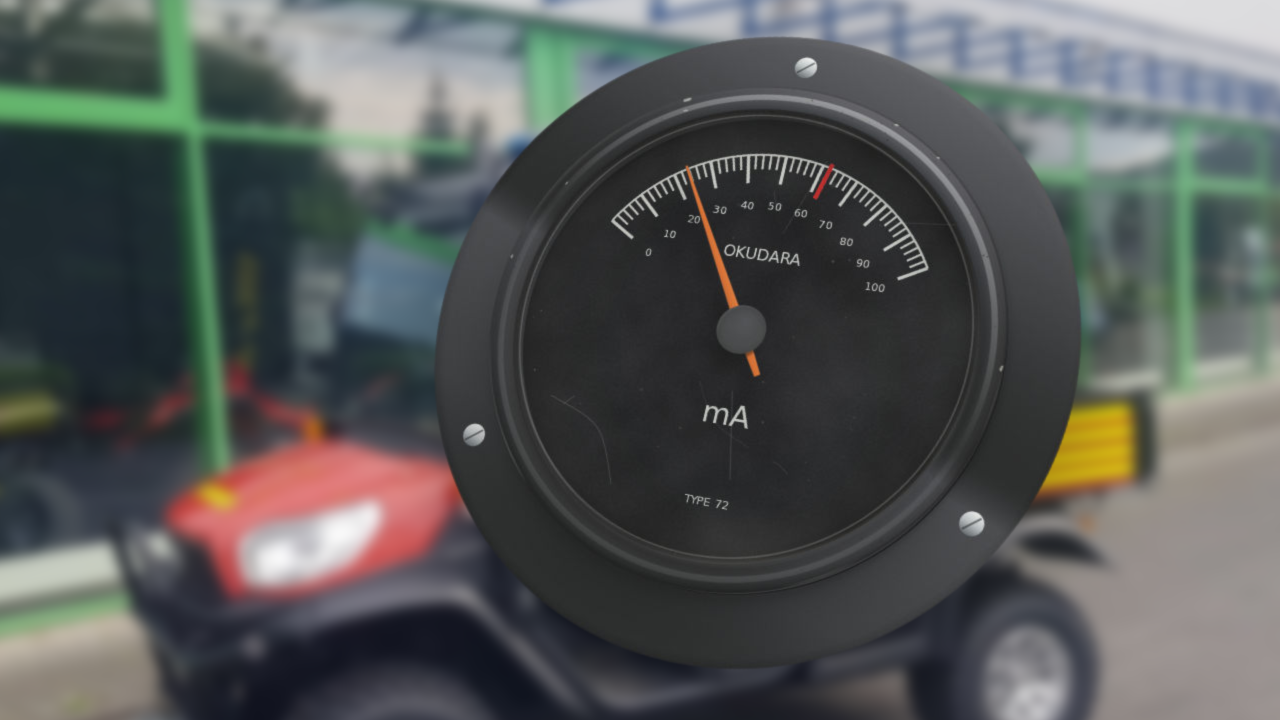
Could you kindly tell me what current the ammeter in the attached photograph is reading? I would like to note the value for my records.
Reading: 24 mA
